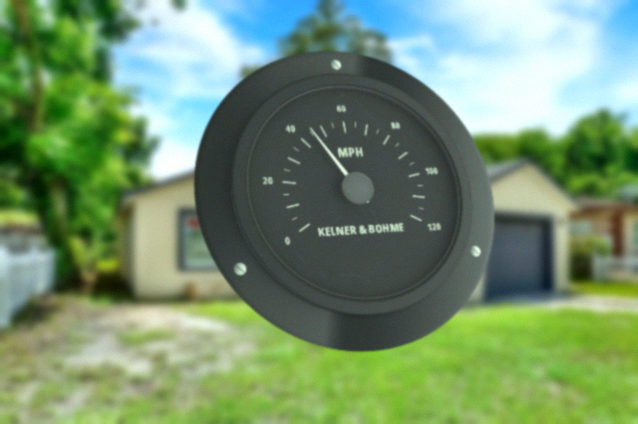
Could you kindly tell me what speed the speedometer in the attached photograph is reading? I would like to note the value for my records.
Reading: 45 mph
